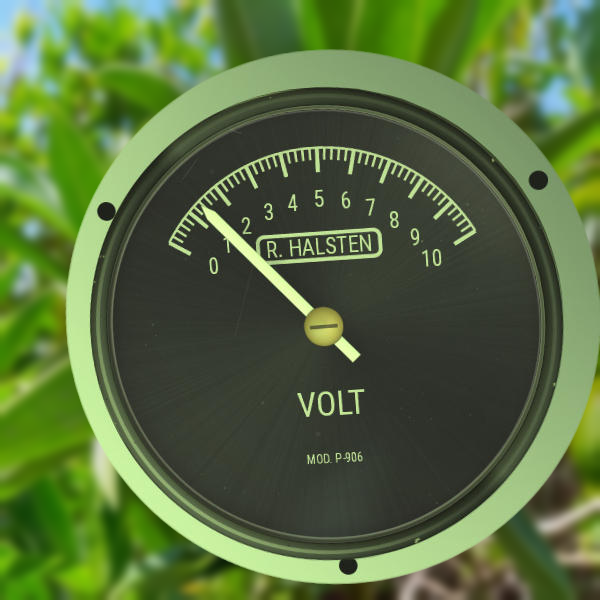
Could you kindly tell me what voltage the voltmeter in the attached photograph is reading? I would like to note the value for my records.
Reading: 1.4 V
